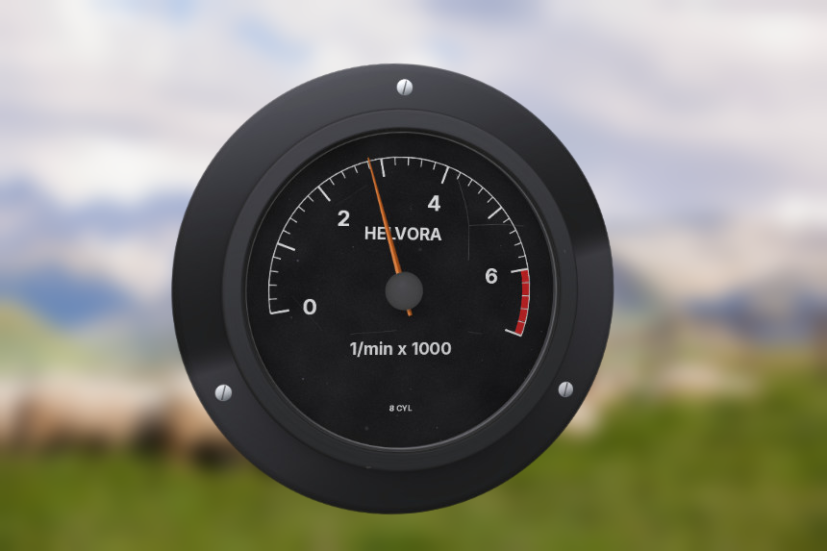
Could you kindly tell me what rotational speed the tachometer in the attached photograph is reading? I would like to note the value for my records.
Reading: 2800 rpm
